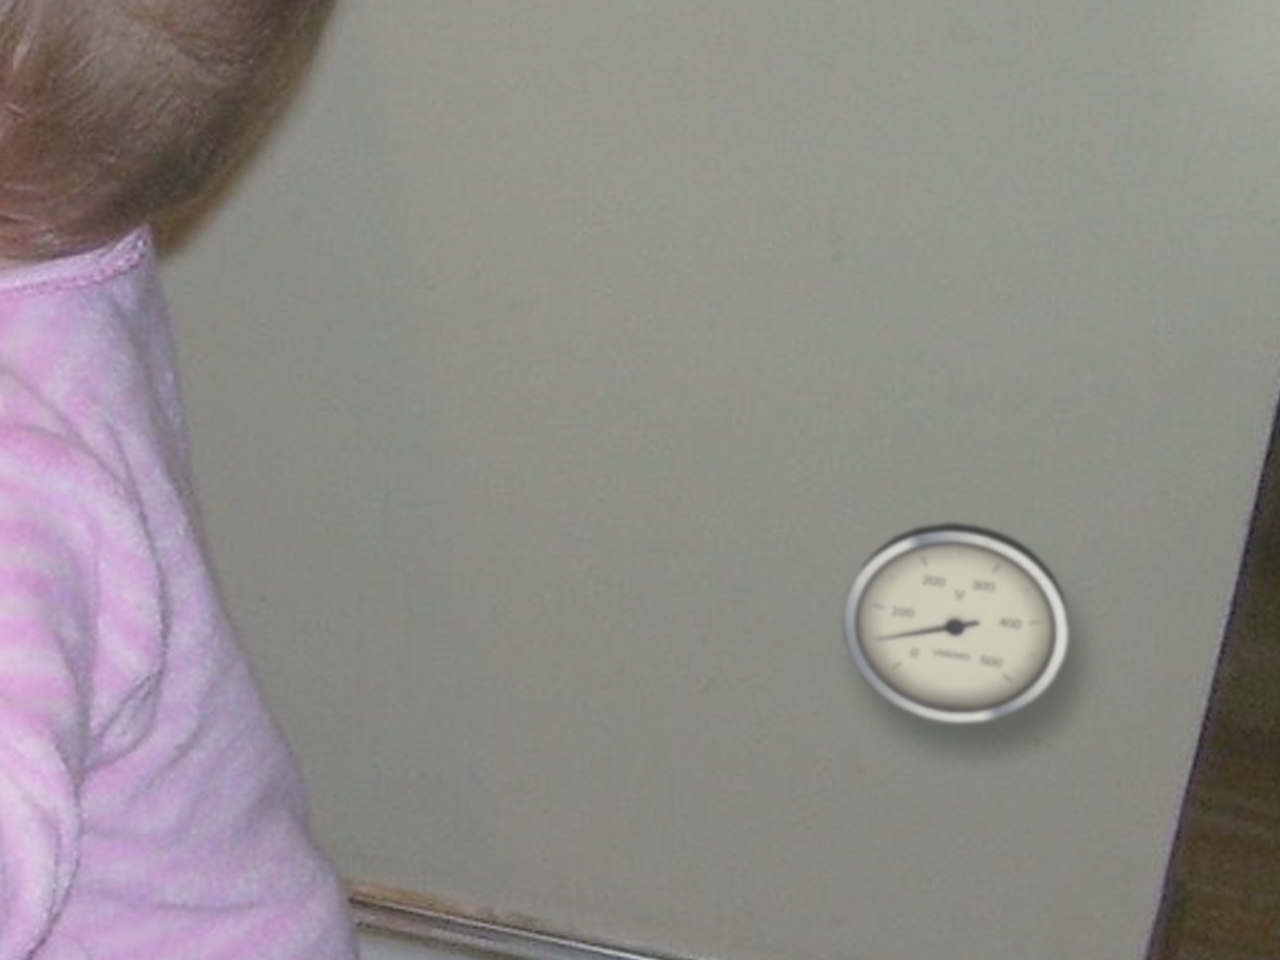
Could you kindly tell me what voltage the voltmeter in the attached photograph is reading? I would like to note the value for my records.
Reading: 50 V
